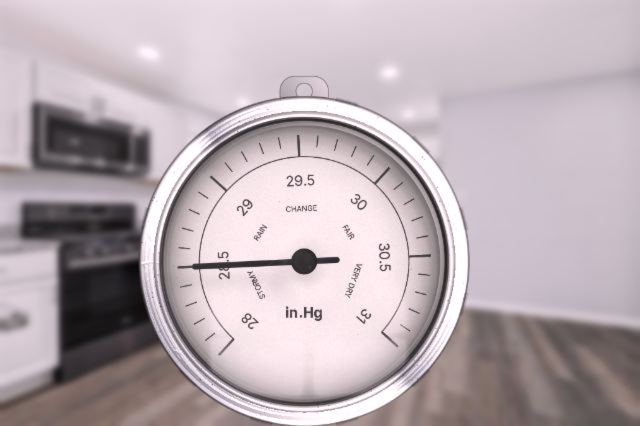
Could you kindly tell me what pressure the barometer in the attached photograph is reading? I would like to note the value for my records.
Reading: 28.5 inHg
